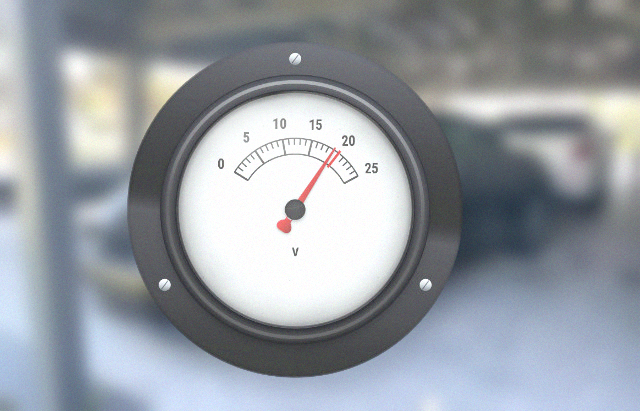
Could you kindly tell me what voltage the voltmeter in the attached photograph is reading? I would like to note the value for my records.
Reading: 19 V
